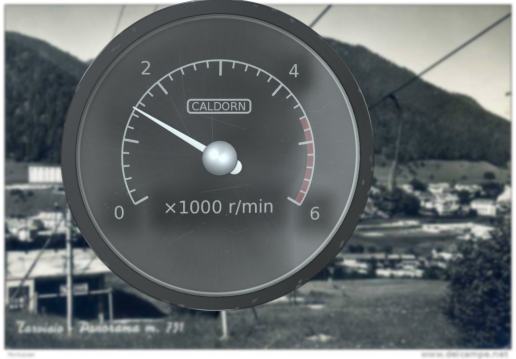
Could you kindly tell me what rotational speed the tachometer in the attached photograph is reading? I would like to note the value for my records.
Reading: 1500 rpm
